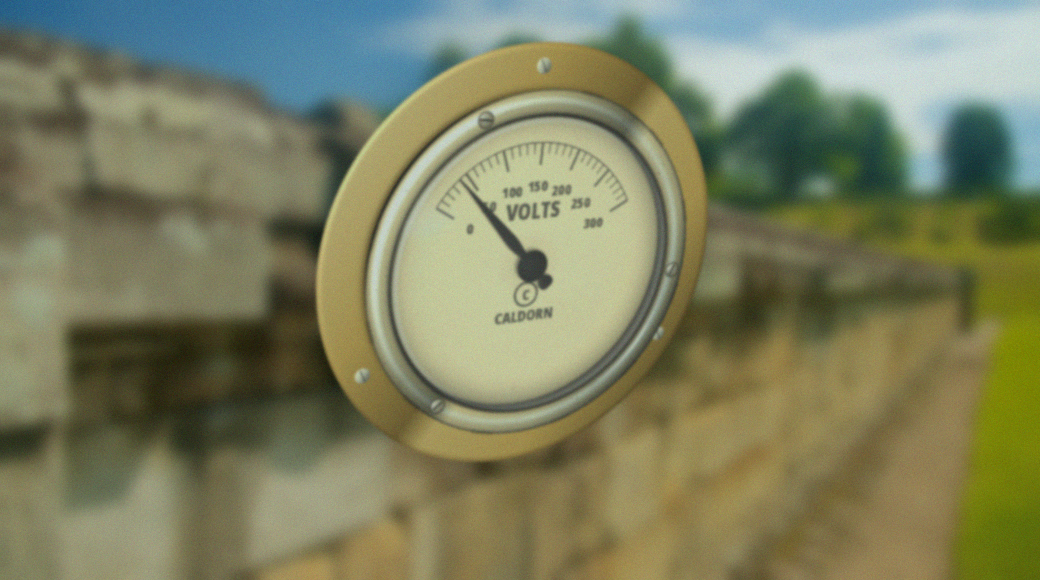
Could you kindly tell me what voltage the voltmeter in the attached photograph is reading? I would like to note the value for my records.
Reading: 40 V
